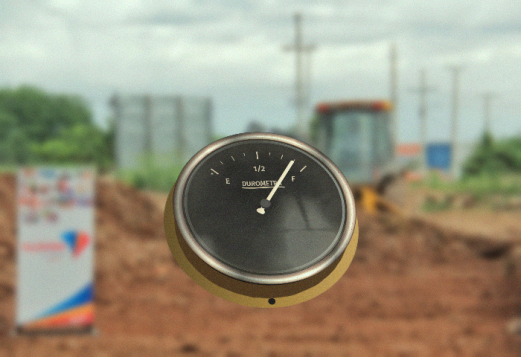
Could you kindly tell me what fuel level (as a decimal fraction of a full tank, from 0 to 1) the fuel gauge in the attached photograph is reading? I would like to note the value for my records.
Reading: 0.875
